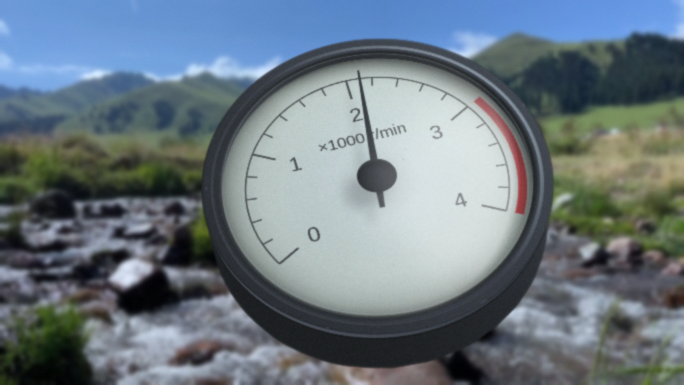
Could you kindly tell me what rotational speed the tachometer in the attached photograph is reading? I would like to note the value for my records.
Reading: 2100 rpm
